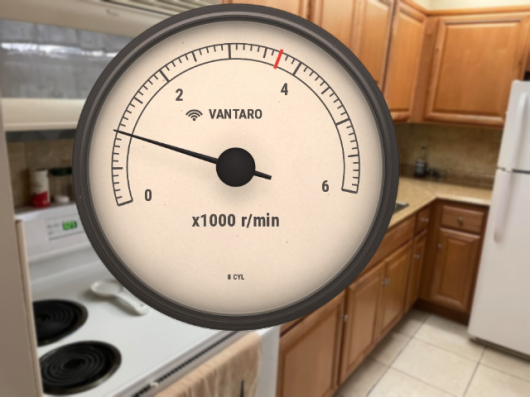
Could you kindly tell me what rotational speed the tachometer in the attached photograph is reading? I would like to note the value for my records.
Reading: 1000 rpm
